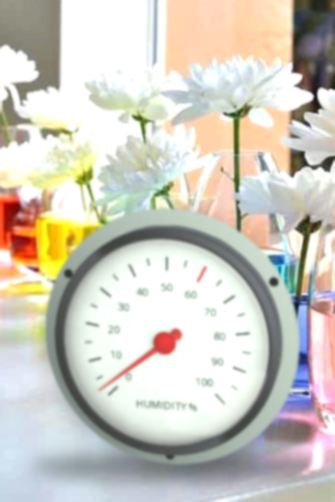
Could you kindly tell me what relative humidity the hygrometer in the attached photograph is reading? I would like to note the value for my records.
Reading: 2.5 %
